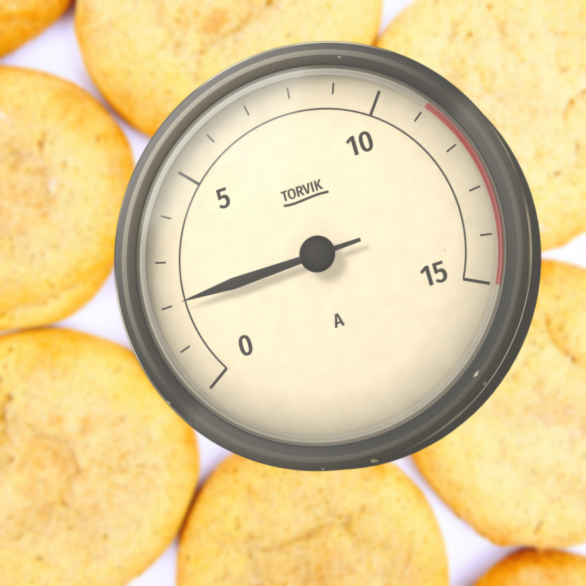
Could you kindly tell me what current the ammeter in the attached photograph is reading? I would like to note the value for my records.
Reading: 2 A
